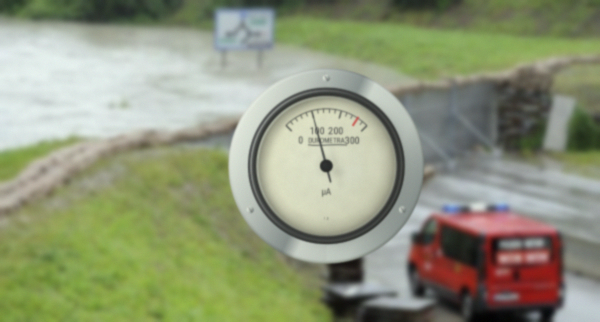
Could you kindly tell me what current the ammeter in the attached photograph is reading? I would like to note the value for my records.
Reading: 100 µA
